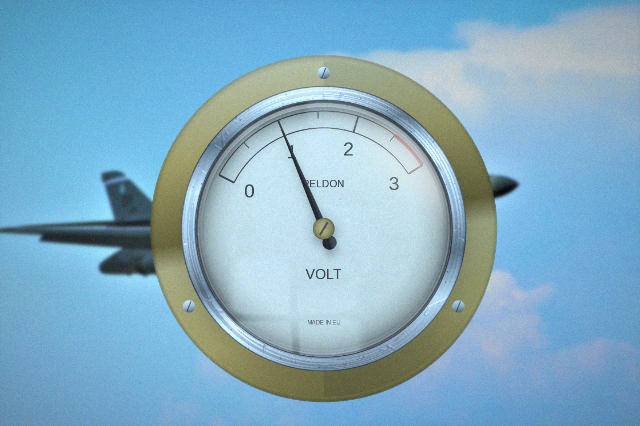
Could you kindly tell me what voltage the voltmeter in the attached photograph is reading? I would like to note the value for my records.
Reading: 1 V
